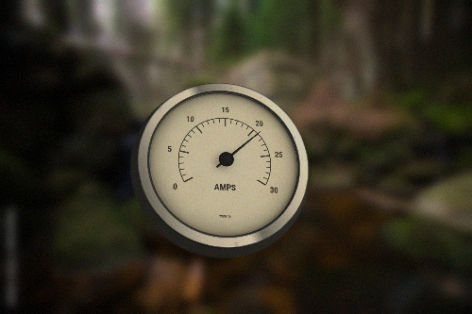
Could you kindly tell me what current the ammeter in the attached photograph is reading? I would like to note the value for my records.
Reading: 21 A
